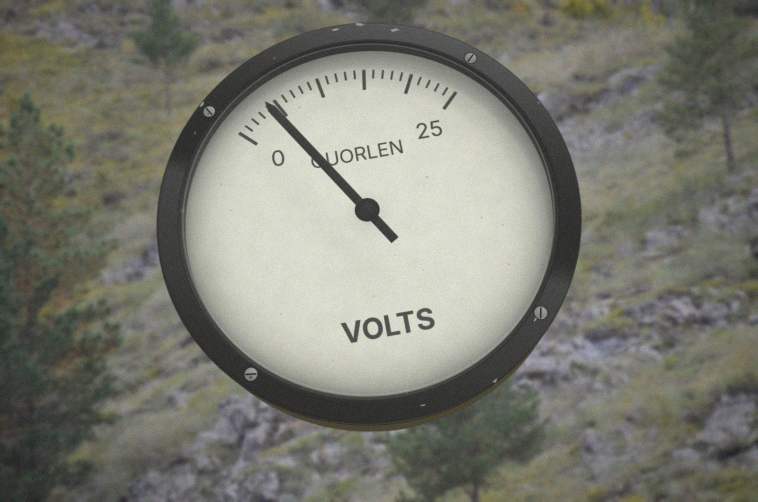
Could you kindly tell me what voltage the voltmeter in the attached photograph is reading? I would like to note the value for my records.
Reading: 4 V
